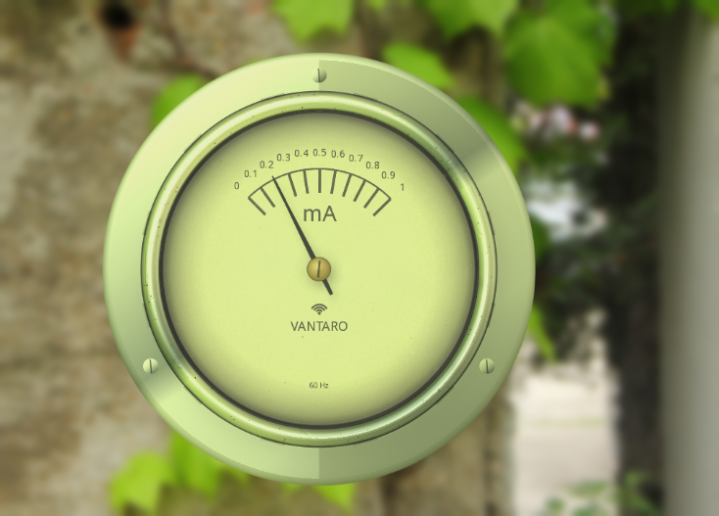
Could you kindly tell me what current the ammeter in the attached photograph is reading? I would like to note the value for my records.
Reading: 0.2 mA
